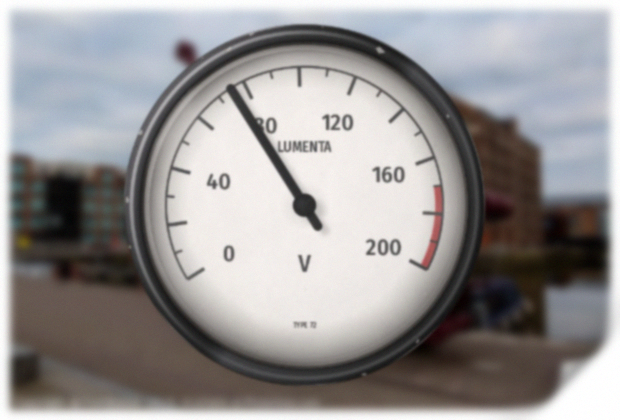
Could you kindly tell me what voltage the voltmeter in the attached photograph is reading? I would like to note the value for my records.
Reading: 75 V
